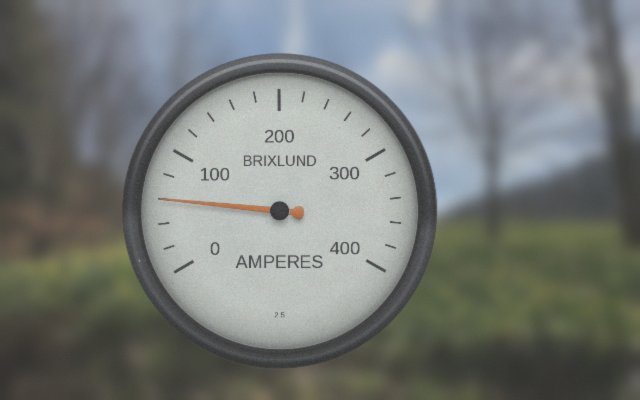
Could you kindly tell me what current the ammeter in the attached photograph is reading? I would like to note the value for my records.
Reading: 60 A
